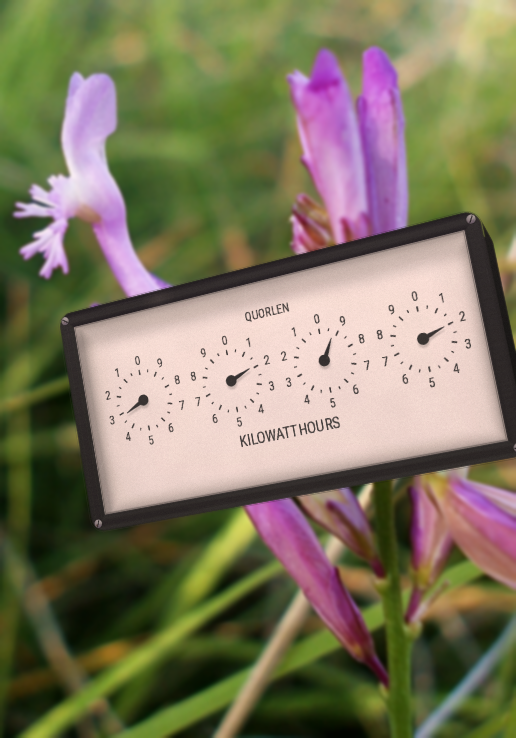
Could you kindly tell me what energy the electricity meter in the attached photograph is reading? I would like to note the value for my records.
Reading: 3192 kWh
